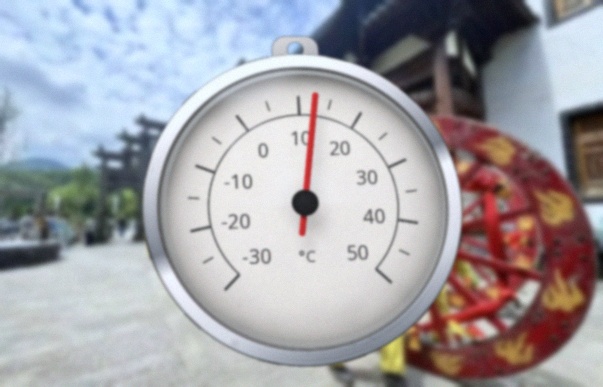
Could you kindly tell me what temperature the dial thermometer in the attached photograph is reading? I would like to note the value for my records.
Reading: 12.5 °C
